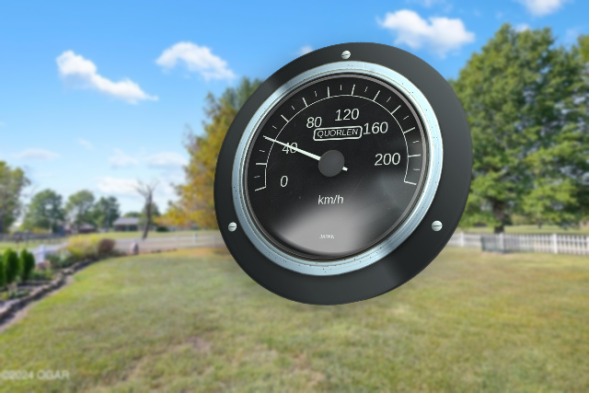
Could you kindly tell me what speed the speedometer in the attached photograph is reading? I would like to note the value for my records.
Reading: 40 km/h
